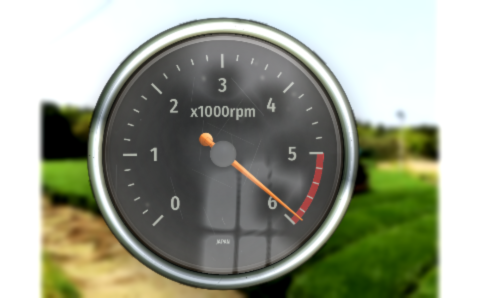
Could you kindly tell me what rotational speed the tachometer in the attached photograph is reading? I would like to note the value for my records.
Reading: 5900 rpm
